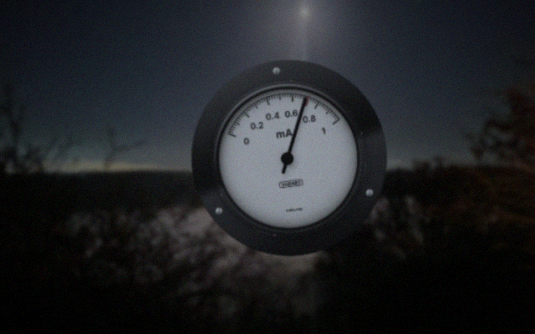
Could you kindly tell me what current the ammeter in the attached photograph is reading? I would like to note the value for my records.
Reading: 0.7 mA
